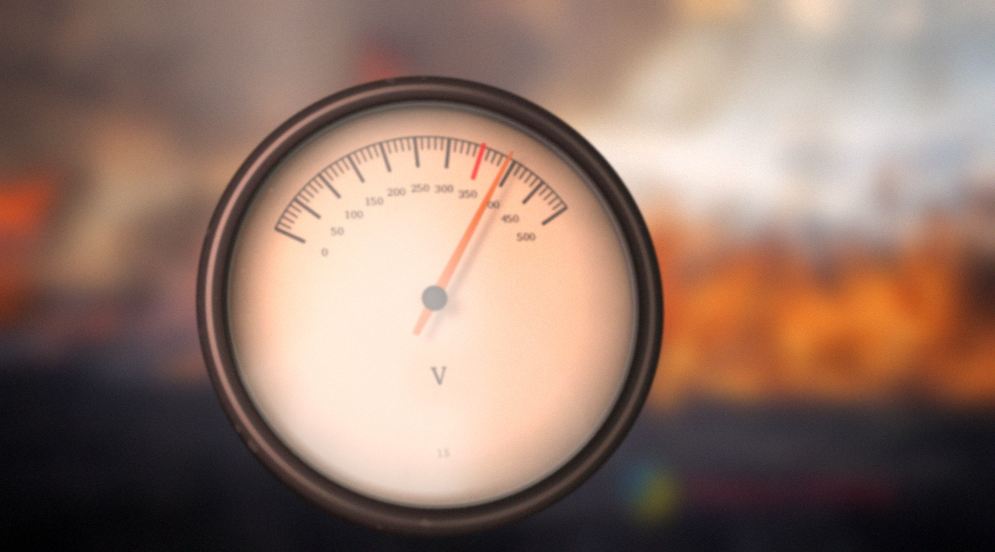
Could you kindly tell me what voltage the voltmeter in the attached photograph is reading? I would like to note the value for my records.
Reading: 390 V
